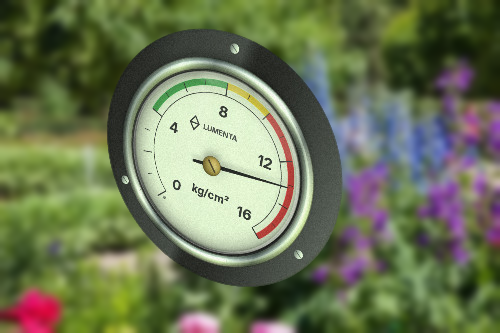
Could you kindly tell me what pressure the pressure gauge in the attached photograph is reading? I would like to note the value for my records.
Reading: 13 kg/cm²
